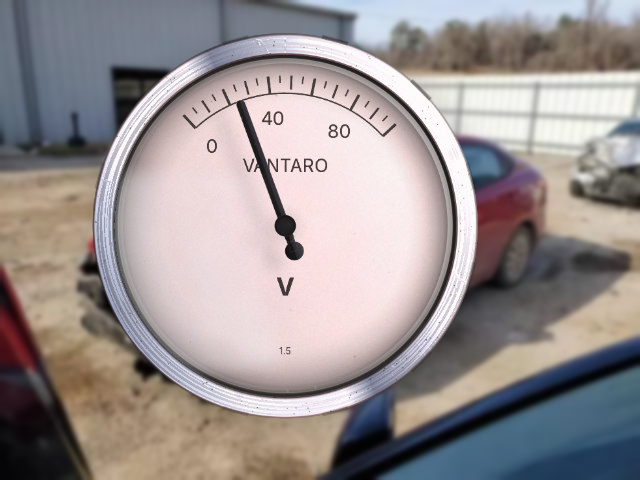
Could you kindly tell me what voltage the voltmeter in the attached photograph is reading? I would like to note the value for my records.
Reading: 25 V
